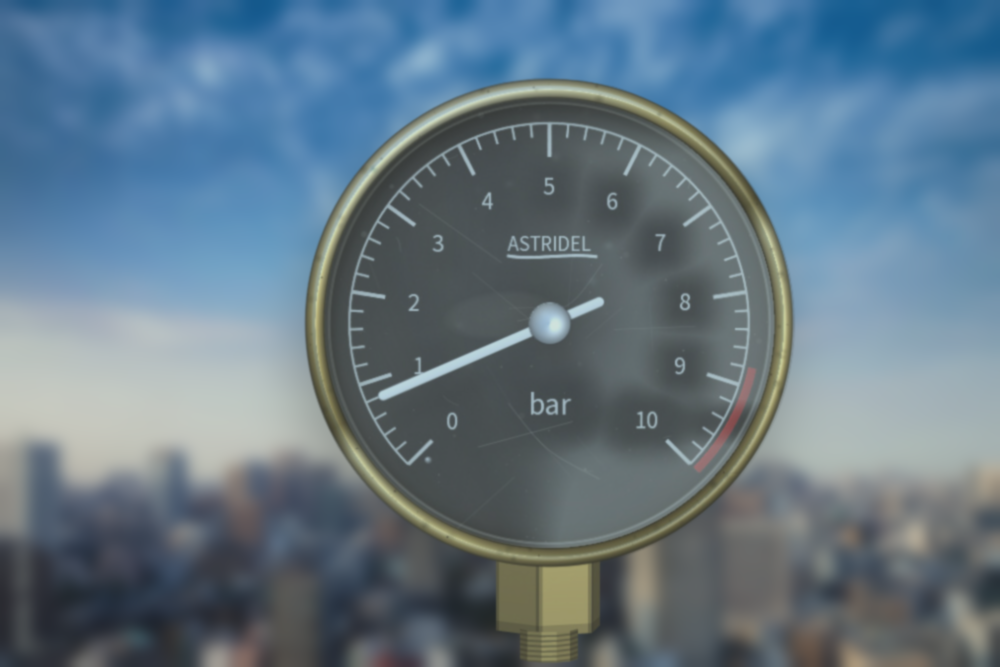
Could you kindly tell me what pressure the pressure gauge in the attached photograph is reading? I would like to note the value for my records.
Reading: 0.8 bar
